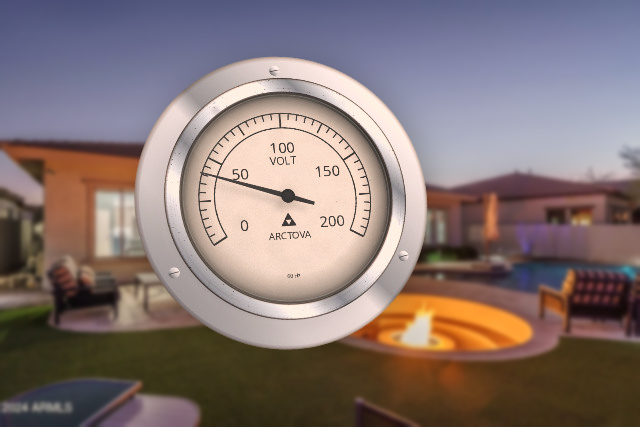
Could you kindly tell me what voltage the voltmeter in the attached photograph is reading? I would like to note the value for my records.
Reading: 40 V
